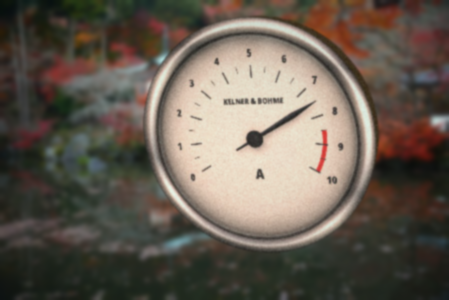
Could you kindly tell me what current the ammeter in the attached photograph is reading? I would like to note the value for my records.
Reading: 7.5 A
